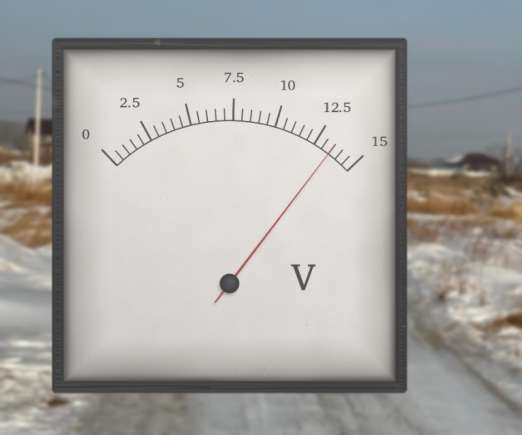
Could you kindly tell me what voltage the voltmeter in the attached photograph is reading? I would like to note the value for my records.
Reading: 13.5 V
